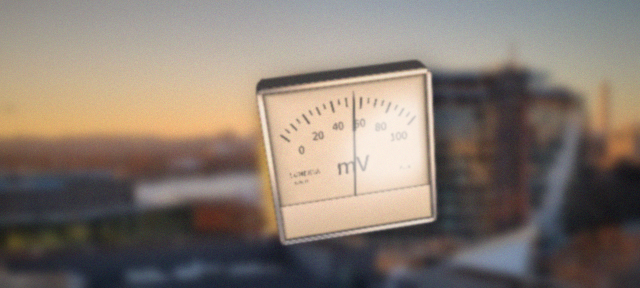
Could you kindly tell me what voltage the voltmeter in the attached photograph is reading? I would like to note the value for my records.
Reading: 55 mV
